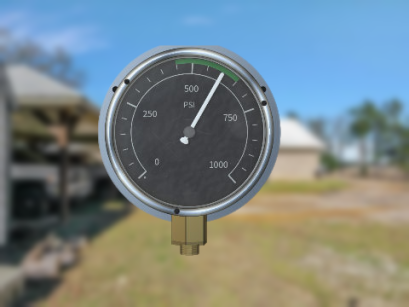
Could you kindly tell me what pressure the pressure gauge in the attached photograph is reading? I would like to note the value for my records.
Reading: 600 psi
